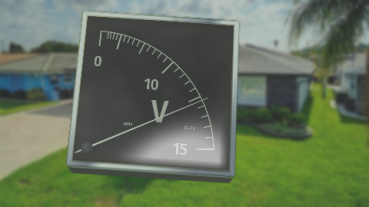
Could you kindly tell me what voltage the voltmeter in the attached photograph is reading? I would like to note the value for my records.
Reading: 12.75 V
